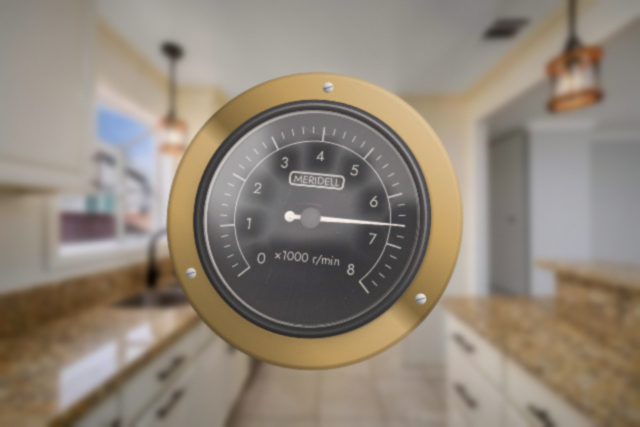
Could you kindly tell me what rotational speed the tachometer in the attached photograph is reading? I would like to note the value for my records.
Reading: 6600 rpm
